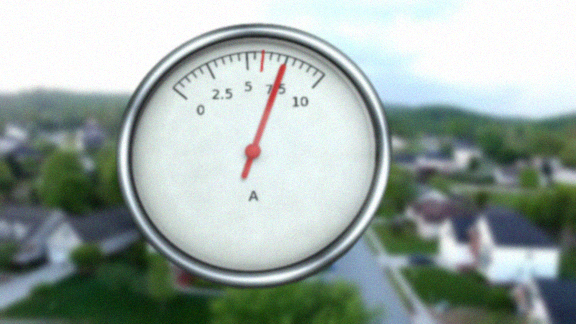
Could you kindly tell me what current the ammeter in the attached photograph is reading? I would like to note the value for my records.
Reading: 7.5 A
